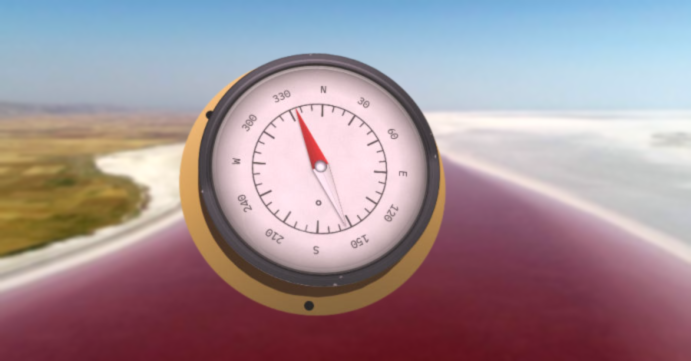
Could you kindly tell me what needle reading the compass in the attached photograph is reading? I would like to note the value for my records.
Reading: 335 °
